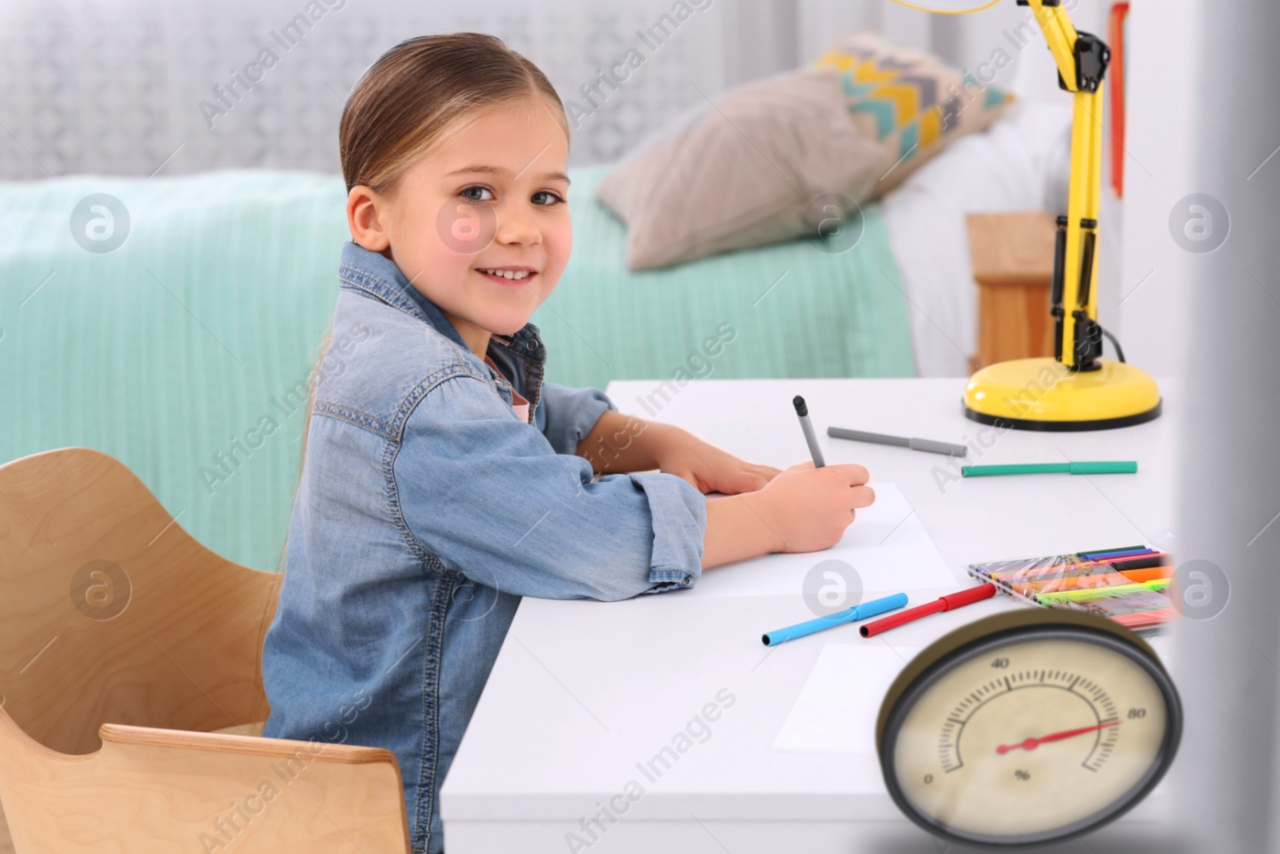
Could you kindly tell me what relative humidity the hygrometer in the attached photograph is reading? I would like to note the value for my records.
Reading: 80 %
